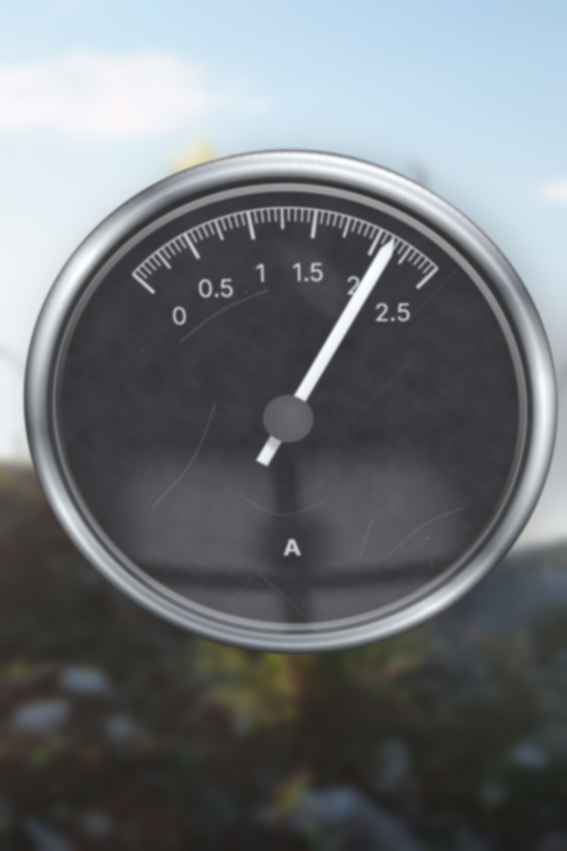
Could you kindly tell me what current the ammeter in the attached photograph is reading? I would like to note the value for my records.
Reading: 2.1 A
